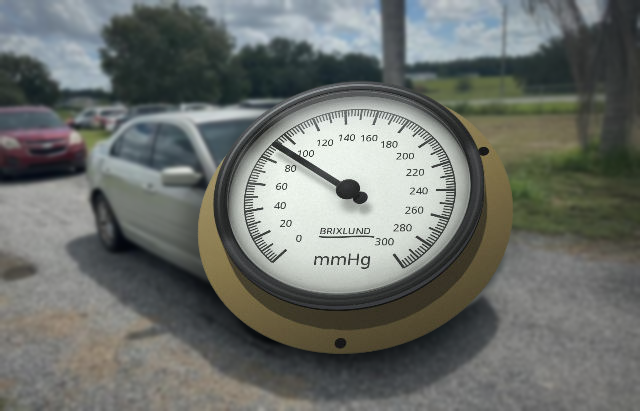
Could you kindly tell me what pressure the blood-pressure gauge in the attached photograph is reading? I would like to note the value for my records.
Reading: 90 mmHg
